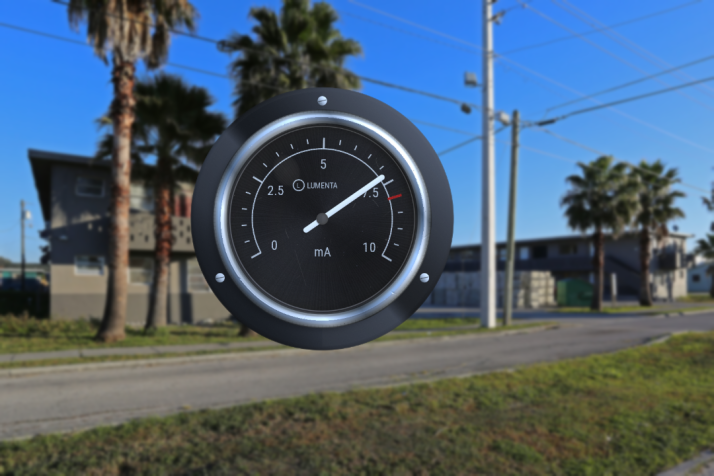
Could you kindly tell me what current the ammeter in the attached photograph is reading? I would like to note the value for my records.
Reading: 7.25 mA
